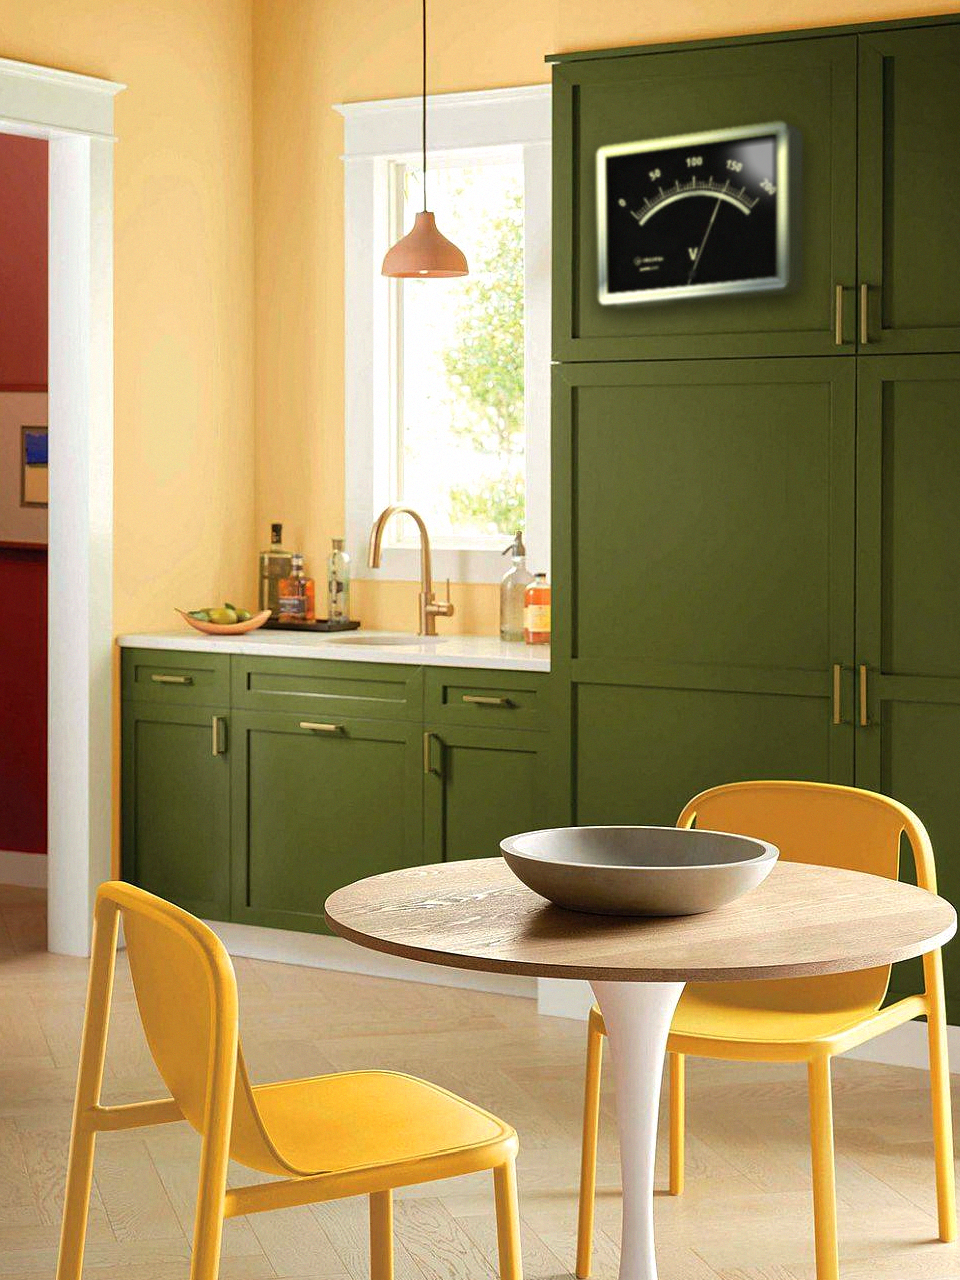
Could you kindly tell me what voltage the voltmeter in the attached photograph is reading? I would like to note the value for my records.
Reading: 150 V
